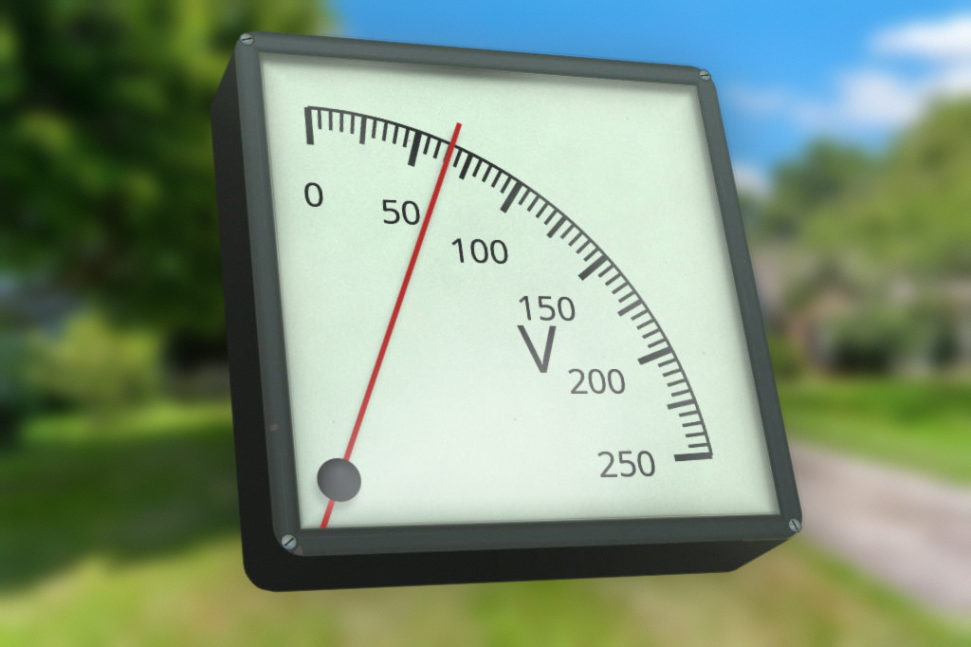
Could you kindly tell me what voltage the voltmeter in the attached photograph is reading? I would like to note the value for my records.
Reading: 65 V
